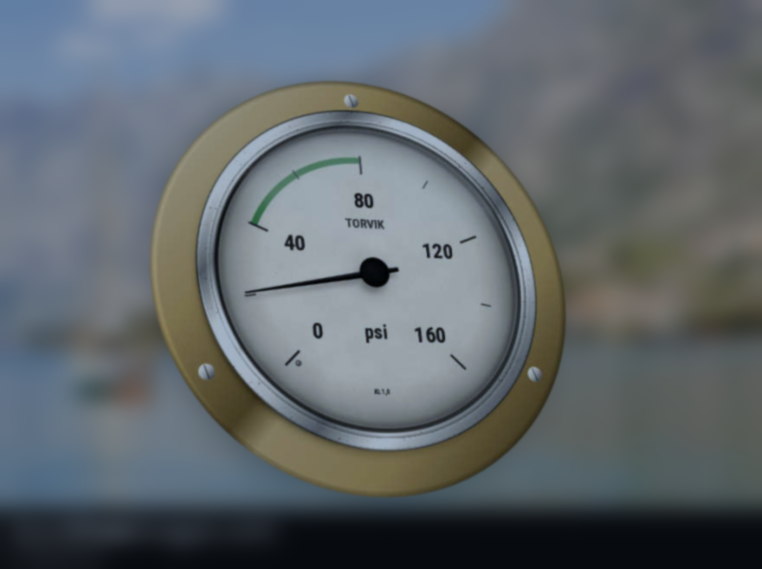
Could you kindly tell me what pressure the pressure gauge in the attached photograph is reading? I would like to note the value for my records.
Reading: 20 psi
